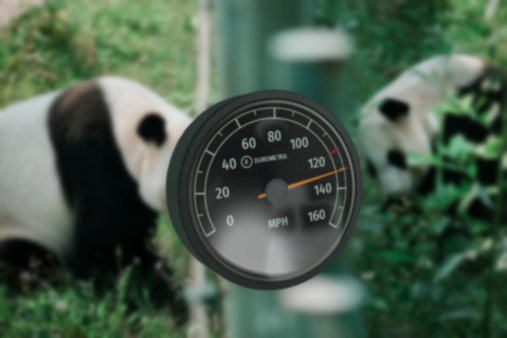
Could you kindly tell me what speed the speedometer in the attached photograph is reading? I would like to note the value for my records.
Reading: 130 mph
